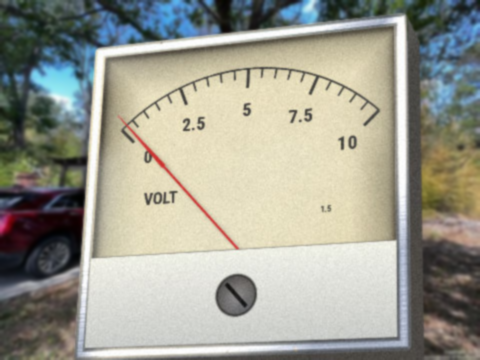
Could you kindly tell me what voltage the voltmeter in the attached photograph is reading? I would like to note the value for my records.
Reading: 0.25 V
